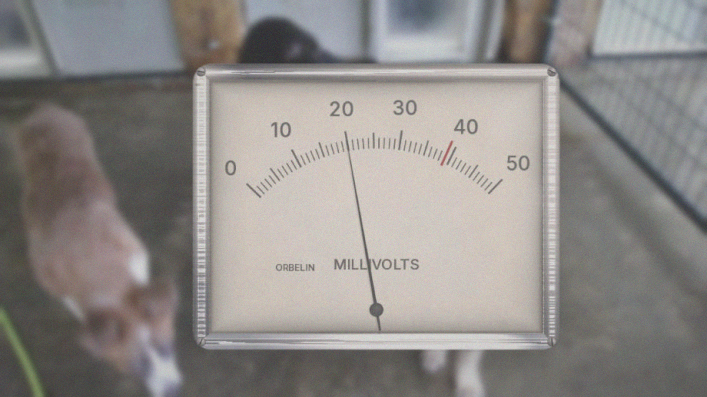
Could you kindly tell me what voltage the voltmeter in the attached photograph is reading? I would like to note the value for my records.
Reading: 20 mV
